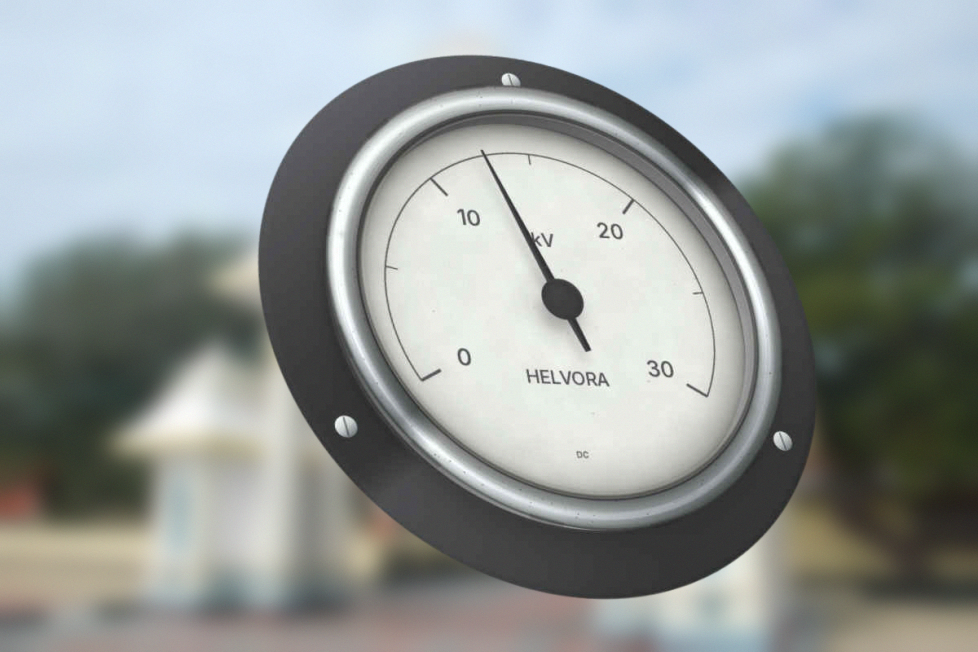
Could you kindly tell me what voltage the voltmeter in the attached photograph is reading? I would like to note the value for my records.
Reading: 12.5 kV
